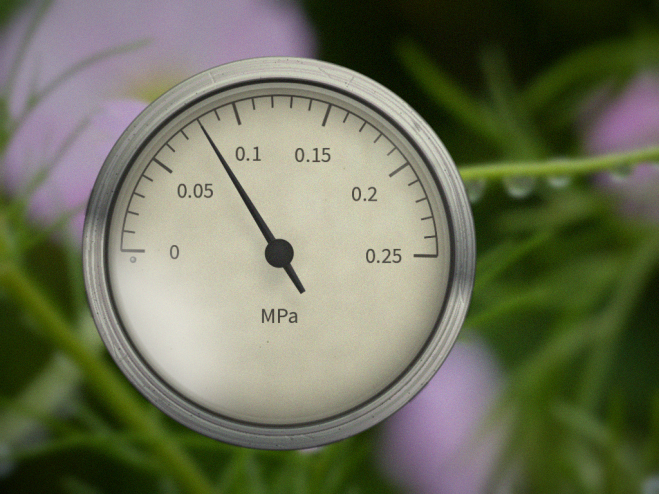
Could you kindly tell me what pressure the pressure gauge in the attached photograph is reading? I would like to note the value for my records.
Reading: 0.08 MPa
